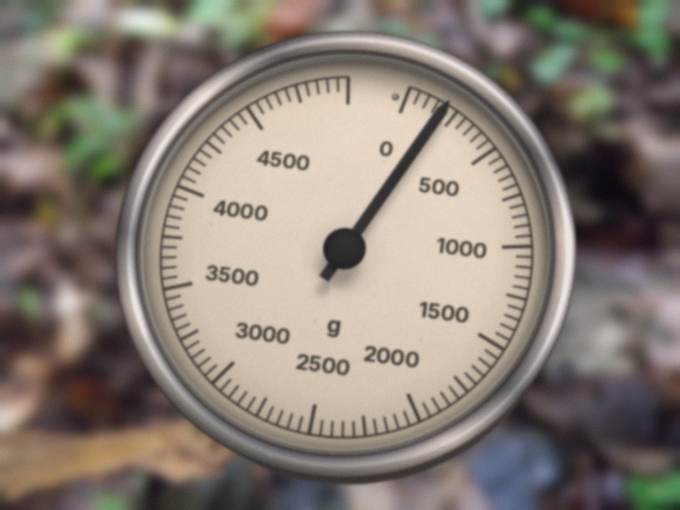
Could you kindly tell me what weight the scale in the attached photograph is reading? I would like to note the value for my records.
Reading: 200 g
